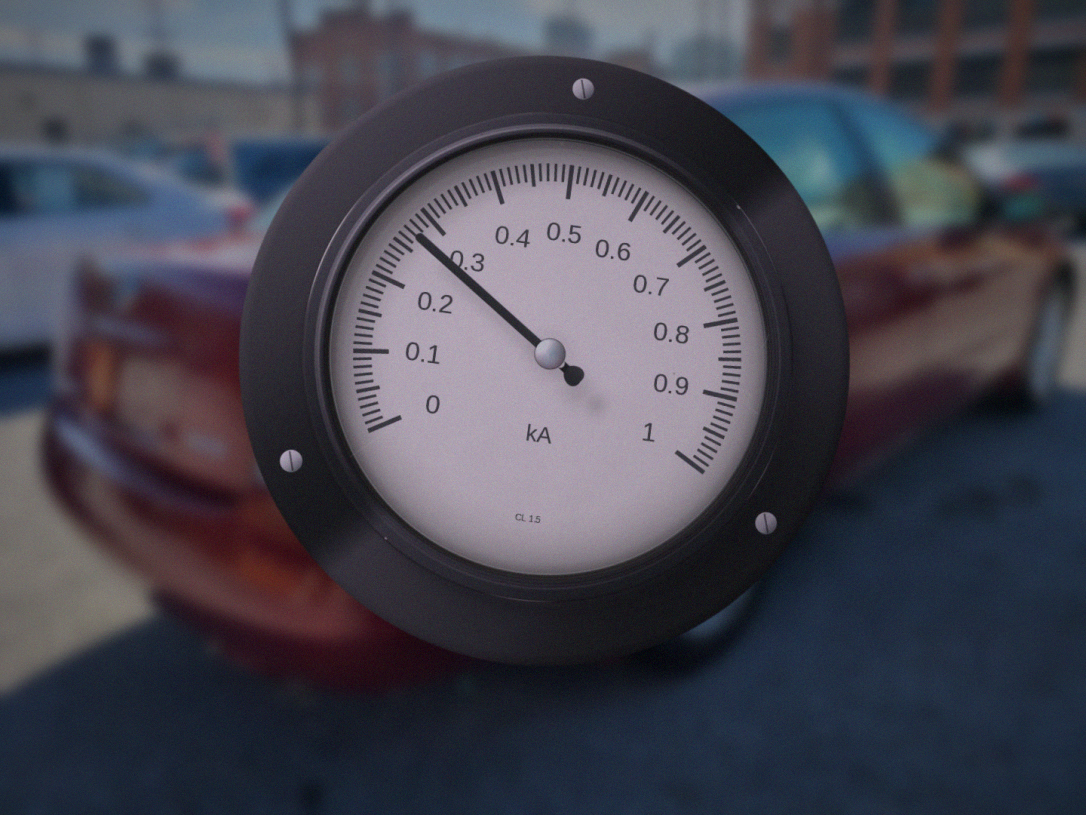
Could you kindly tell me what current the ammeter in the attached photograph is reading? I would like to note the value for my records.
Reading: 0.27 kA
